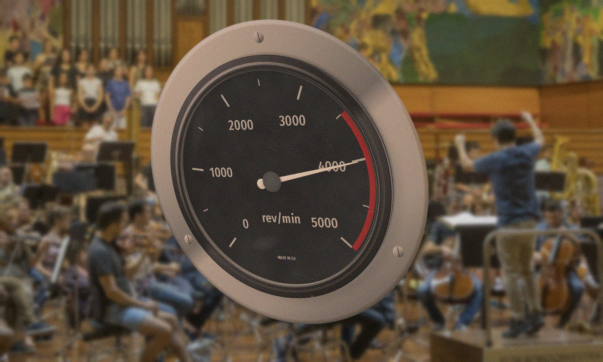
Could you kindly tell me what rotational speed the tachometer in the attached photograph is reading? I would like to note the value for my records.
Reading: 4000 rpm
